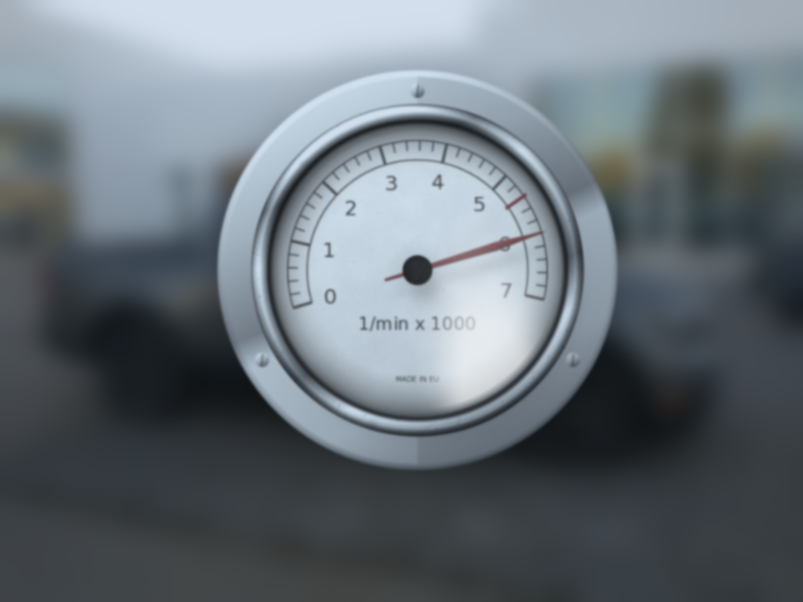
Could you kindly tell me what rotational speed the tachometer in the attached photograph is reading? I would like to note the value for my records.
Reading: 6000 rpm
